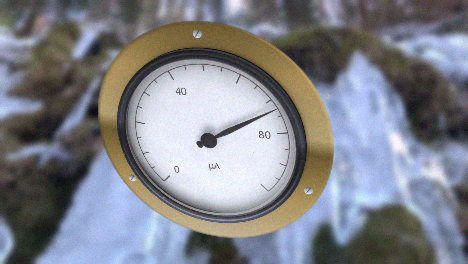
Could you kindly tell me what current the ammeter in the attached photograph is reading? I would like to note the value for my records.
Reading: 72.5 µA
